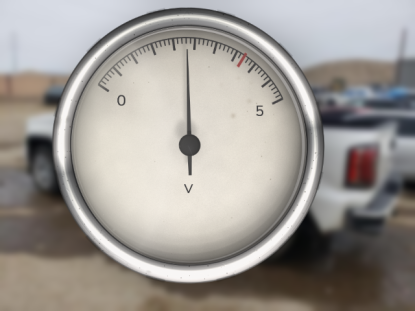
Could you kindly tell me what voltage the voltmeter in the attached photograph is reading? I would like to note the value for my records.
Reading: 2.3 V
